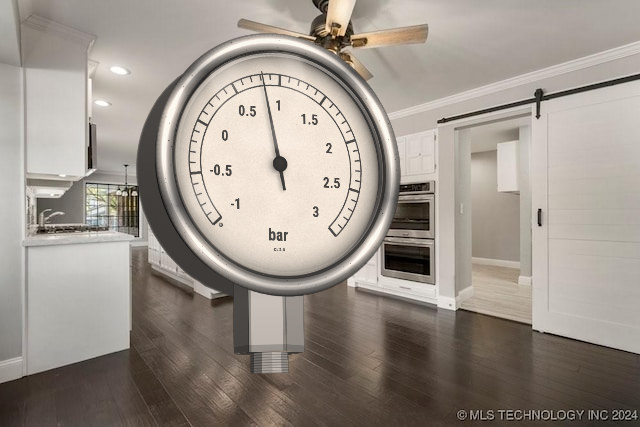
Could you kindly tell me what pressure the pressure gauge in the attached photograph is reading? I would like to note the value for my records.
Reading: 0.8 bar
